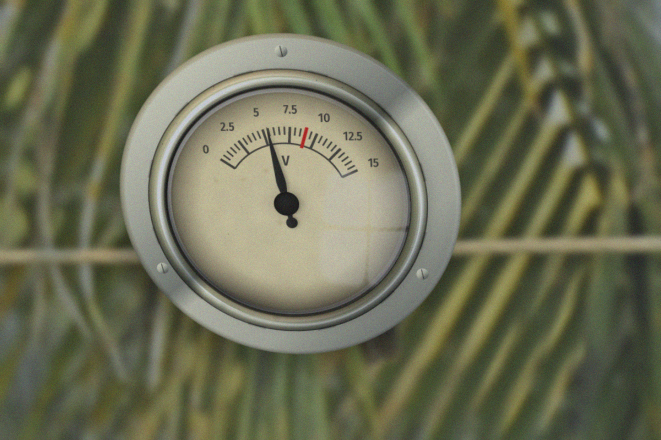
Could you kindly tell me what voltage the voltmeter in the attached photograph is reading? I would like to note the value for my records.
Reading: 5.5 V
